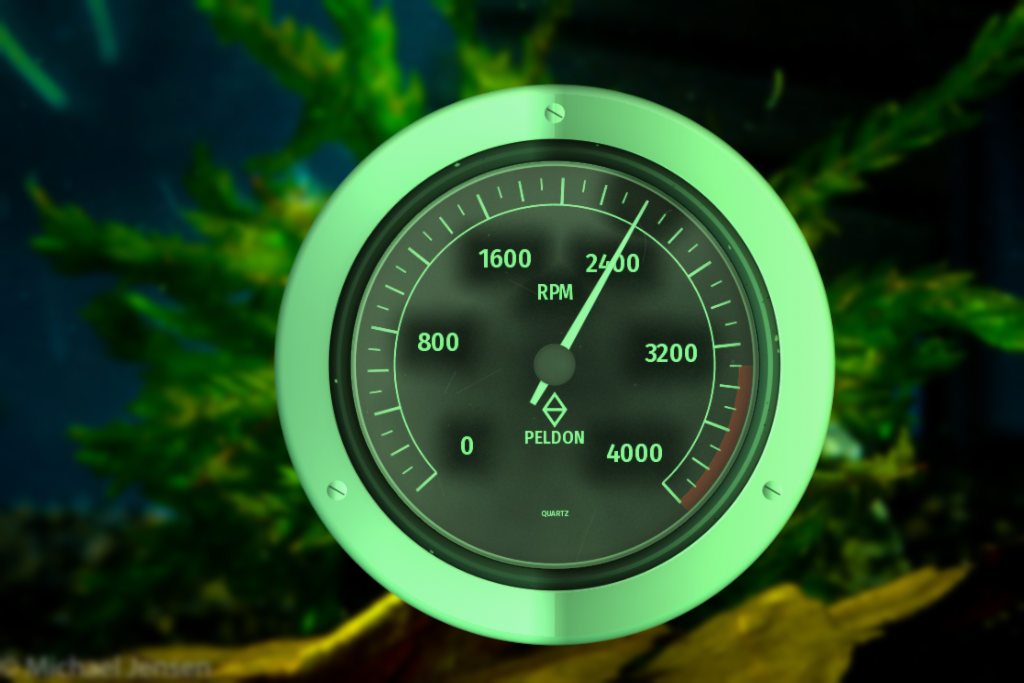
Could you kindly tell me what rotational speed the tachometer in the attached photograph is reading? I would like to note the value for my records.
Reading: 2400 rpm
